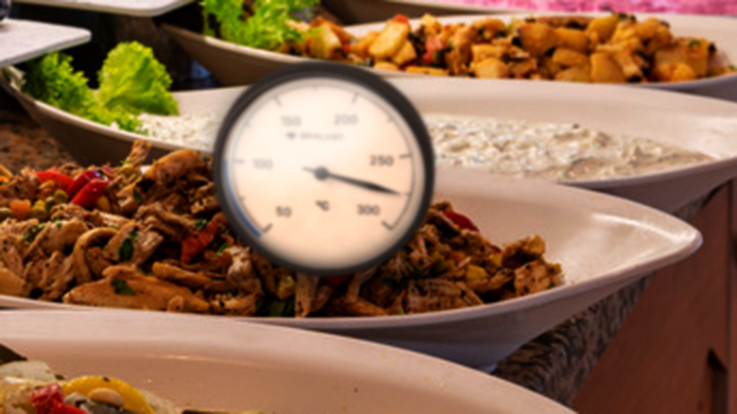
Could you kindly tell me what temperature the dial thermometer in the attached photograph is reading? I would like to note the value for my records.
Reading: 275 °C
